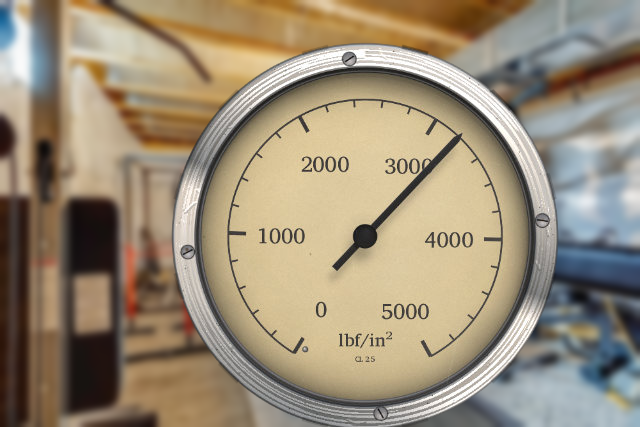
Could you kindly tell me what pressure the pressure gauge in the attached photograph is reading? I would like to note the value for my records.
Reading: 3200 psi
